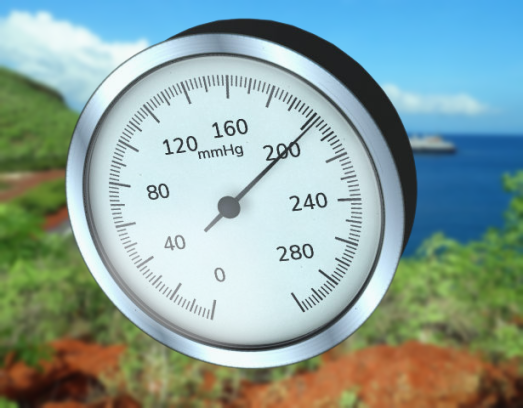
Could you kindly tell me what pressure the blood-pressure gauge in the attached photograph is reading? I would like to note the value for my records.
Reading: 202 mmHg
